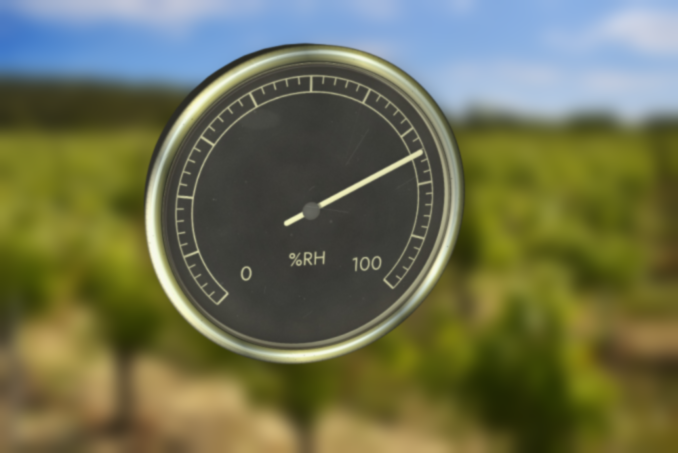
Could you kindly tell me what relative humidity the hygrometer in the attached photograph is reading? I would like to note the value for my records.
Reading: 74 %
